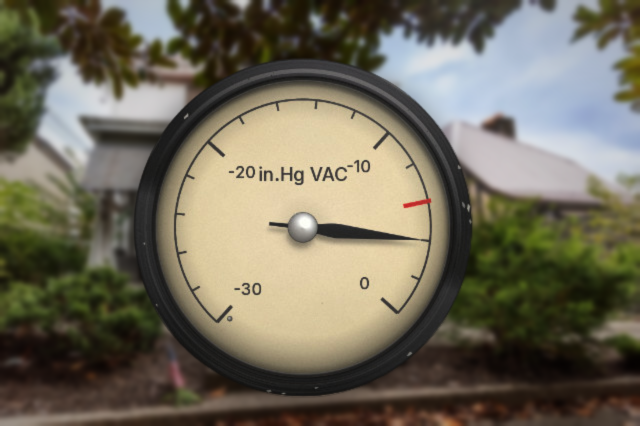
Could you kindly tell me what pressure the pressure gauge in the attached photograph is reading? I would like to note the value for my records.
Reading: -4 inHg
